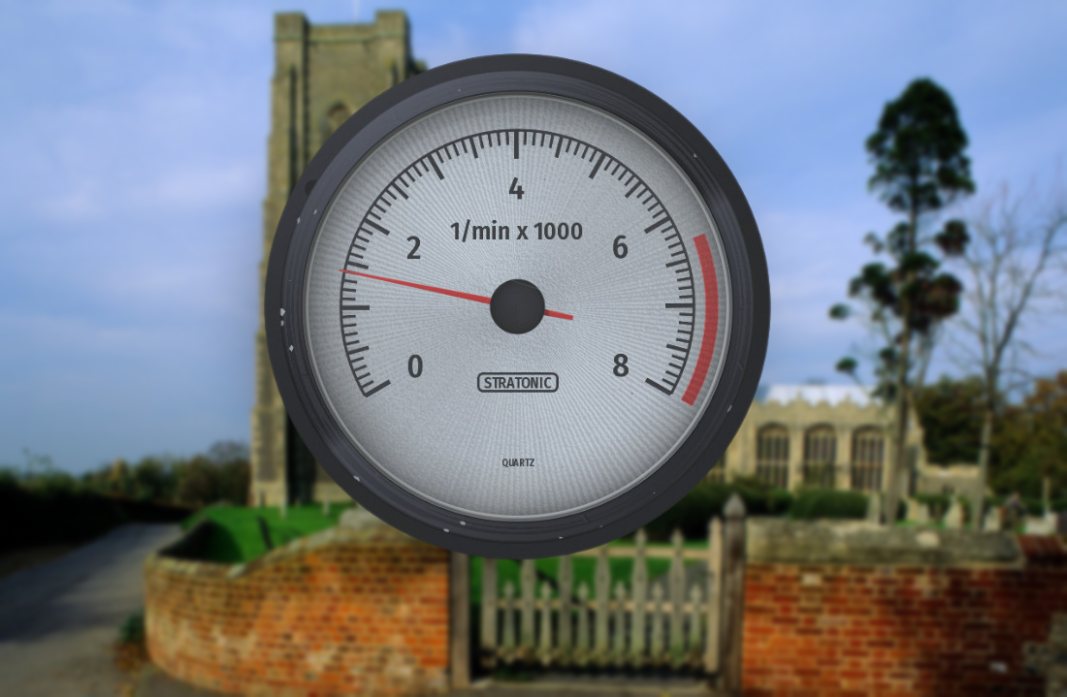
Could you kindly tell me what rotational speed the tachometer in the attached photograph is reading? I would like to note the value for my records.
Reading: 1400 rpm
